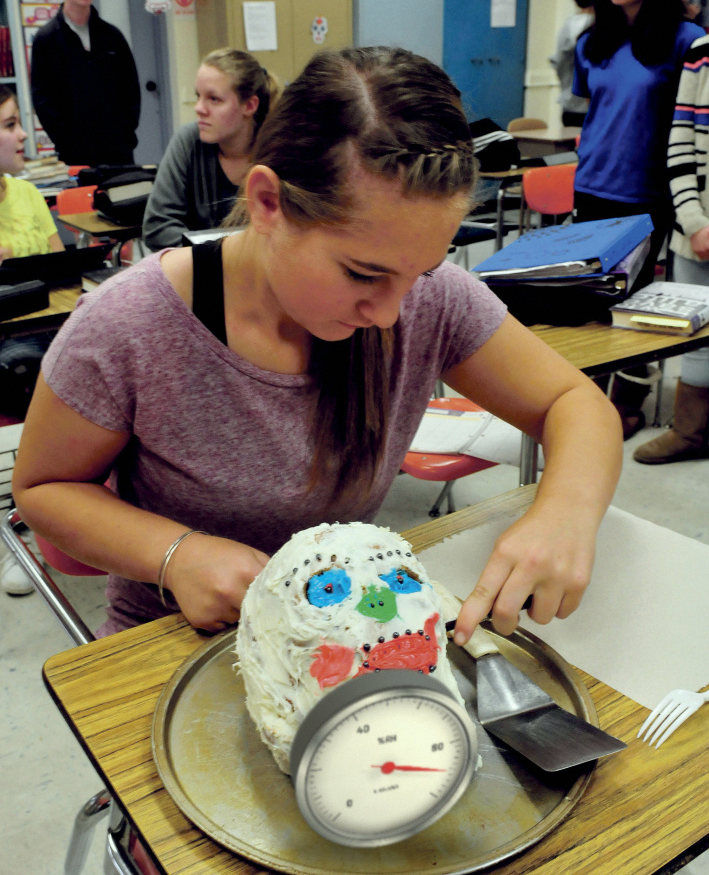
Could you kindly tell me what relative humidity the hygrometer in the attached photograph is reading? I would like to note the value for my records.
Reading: 90 %
